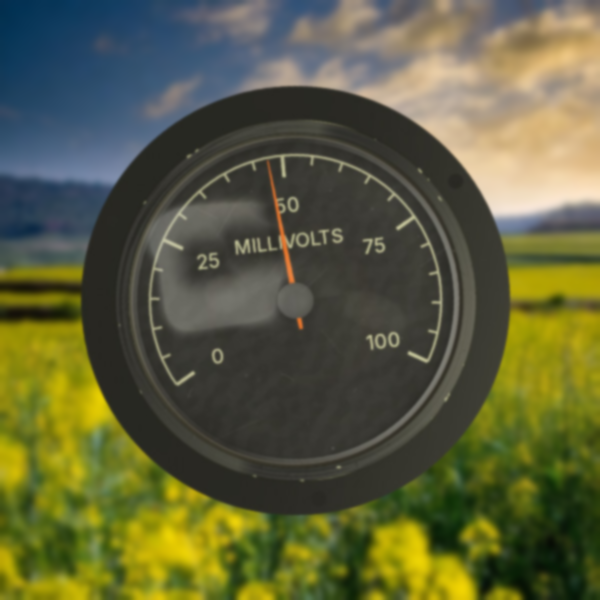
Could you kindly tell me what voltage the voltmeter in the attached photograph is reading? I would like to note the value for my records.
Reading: 47.5 mV
